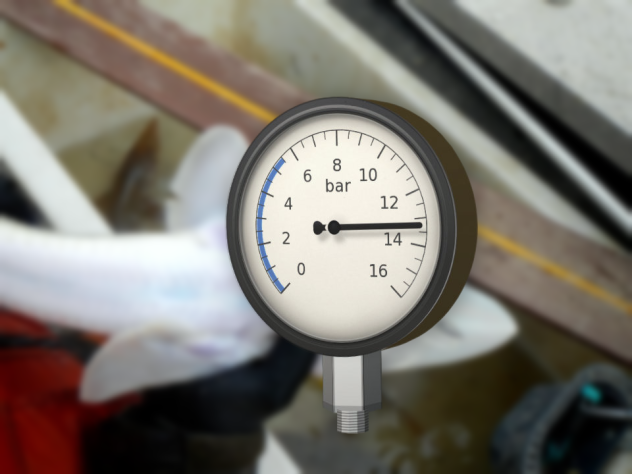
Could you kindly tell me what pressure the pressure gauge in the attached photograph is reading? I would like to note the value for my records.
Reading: 13.25 bar
